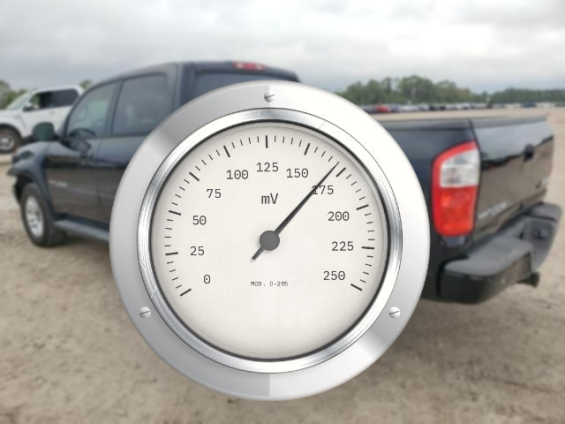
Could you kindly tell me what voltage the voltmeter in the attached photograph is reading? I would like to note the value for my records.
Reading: 170 mV
